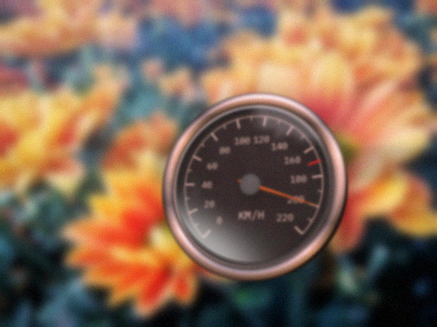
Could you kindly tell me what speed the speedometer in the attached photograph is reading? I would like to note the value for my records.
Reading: 200 km/h
